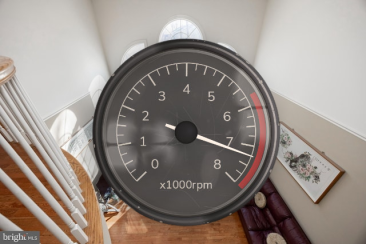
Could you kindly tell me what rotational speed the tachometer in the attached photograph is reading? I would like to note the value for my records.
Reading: 7250 rpm
